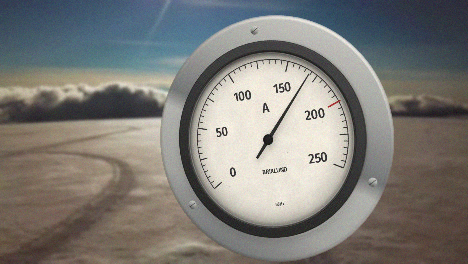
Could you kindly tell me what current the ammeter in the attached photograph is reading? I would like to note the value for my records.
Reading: 170 A
